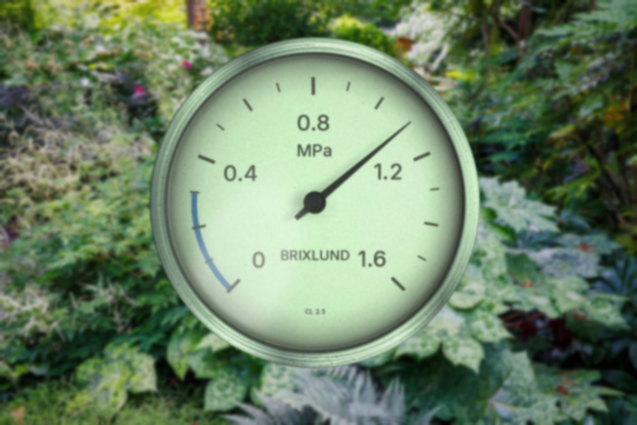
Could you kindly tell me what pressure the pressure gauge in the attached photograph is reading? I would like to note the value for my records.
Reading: 1.1 MPa
